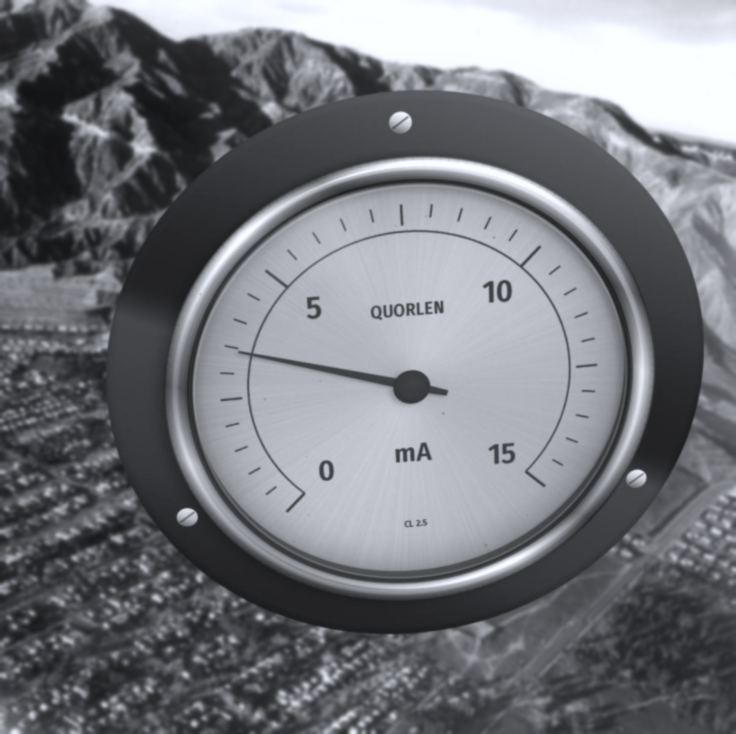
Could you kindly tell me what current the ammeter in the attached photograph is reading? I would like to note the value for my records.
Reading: 3.5 mA
